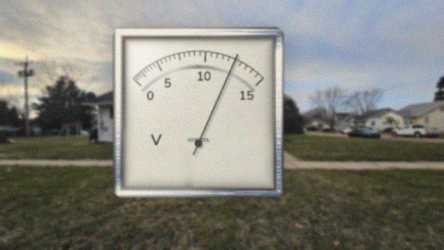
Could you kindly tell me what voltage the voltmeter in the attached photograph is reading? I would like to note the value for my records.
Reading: 12.5 V
